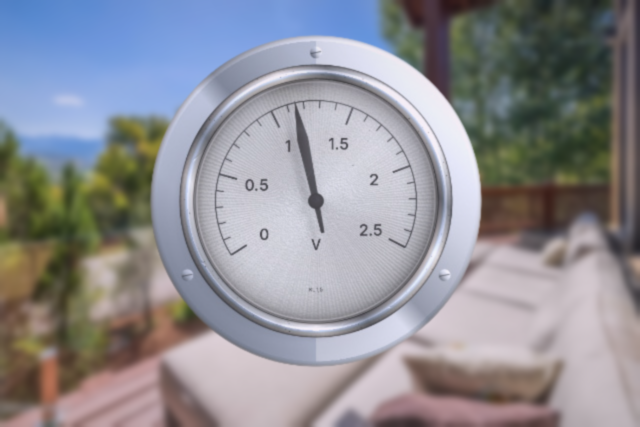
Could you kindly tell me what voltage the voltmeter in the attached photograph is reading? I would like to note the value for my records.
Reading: 1.15 V
